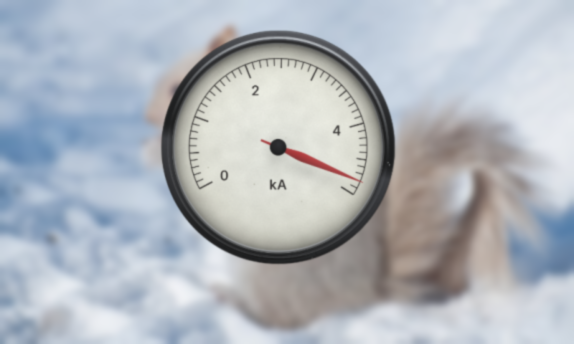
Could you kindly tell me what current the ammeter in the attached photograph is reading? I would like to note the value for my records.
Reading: 4.8 kA
